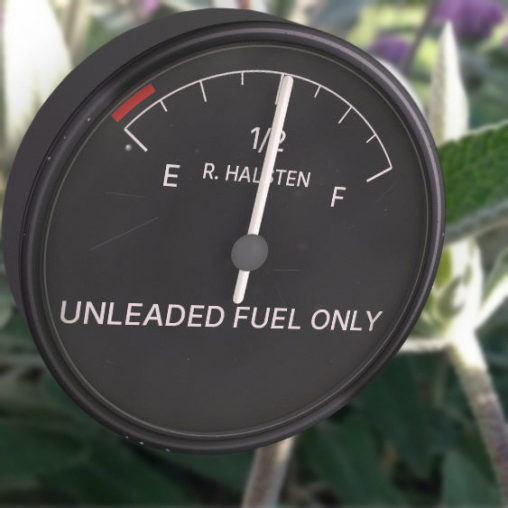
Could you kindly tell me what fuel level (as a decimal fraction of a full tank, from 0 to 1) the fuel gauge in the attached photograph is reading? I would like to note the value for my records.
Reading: 0.5
